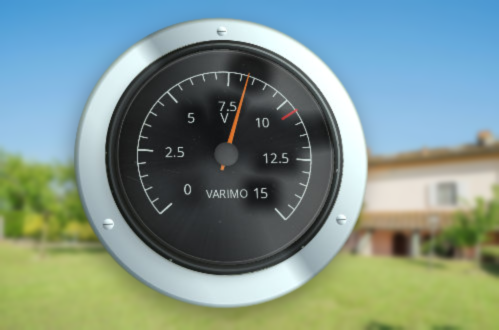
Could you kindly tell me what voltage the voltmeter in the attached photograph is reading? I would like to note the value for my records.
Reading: 8.25 V
